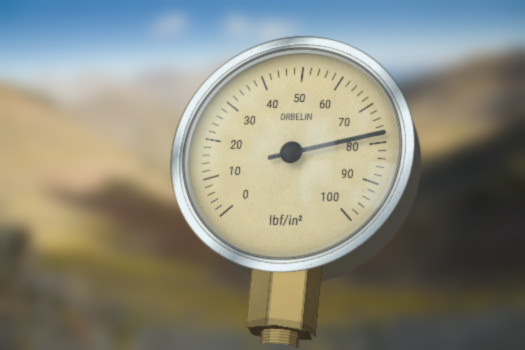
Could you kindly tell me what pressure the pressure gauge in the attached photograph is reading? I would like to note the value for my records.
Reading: 78 psi
